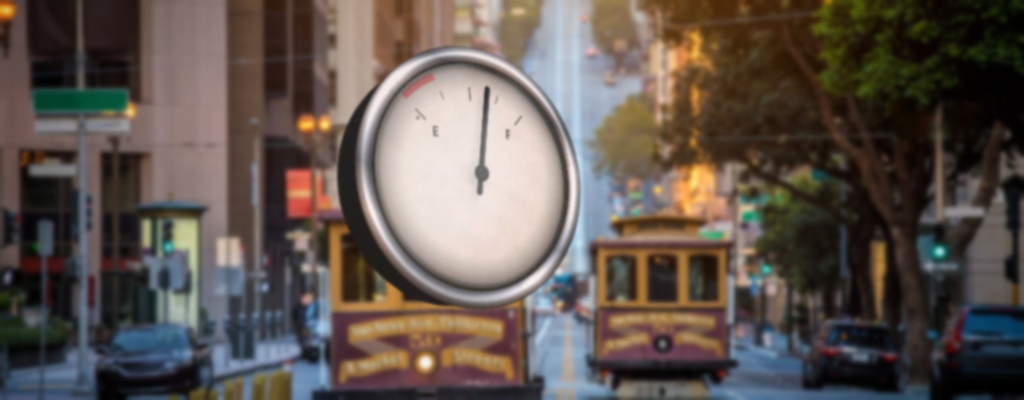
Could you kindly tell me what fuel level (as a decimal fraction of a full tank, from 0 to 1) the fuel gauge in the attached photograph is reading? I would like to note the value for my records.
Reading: 0.625
